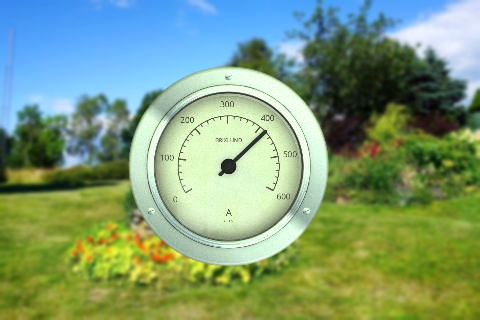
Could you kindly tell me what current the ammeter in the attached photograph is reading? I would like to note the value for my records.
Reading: 420 A
